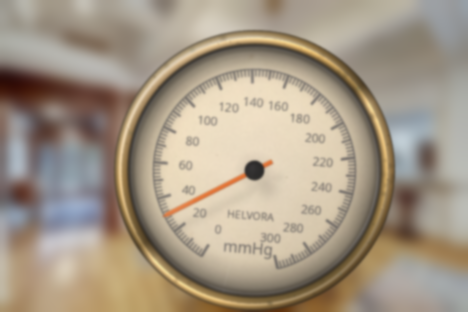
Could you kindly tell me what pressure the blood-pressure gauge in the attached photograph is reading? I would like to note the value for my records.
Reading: 30 mmHg
